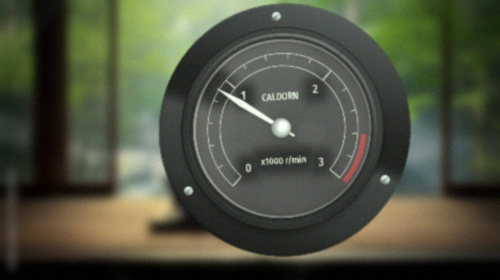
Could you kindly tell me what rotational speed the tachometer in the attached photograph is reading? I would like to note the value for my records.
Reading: 900 rpm
